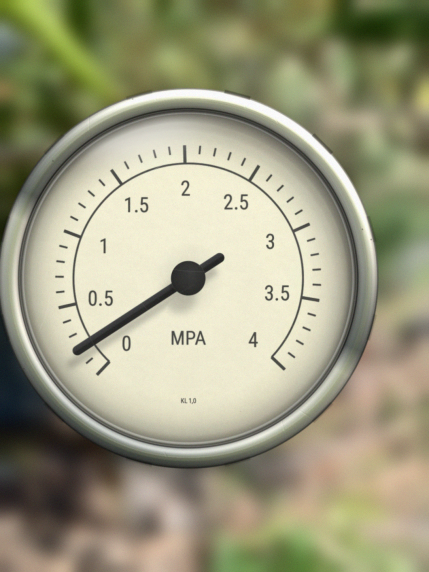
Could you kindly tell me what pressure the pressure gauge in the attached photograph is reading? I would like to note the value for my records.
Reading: 0.2 MPa
